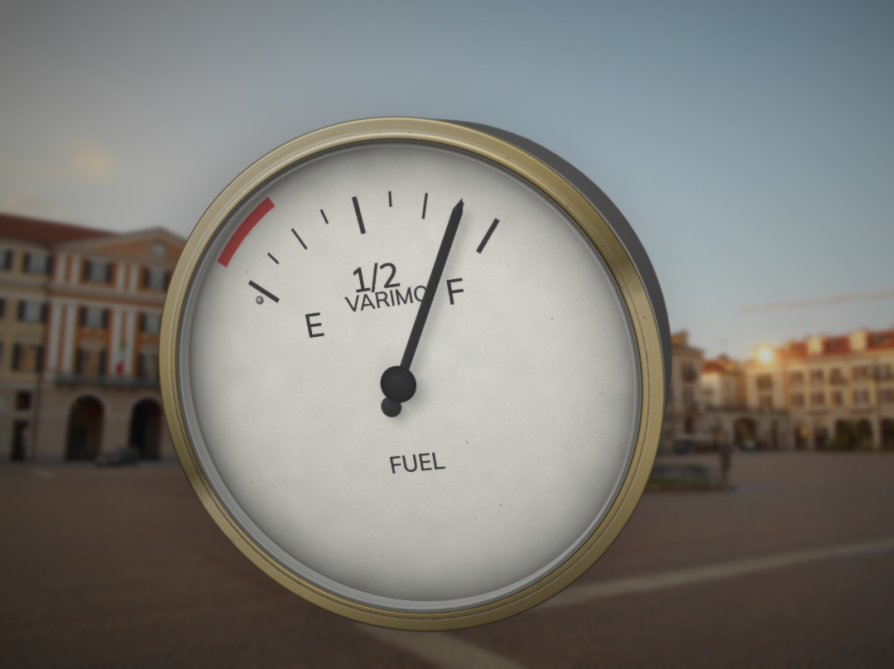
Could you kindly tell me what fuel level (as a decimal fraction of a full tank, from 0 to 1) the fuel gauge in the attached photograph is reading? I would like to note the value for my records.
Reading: 0.875
